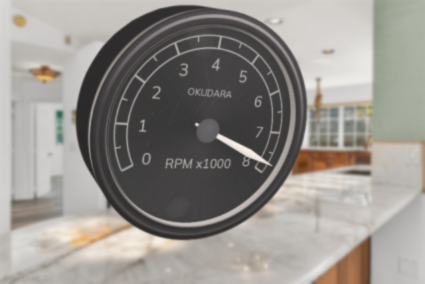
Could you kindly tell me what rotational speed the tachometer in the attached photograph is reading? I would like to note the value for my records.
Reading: 7750 rpm
